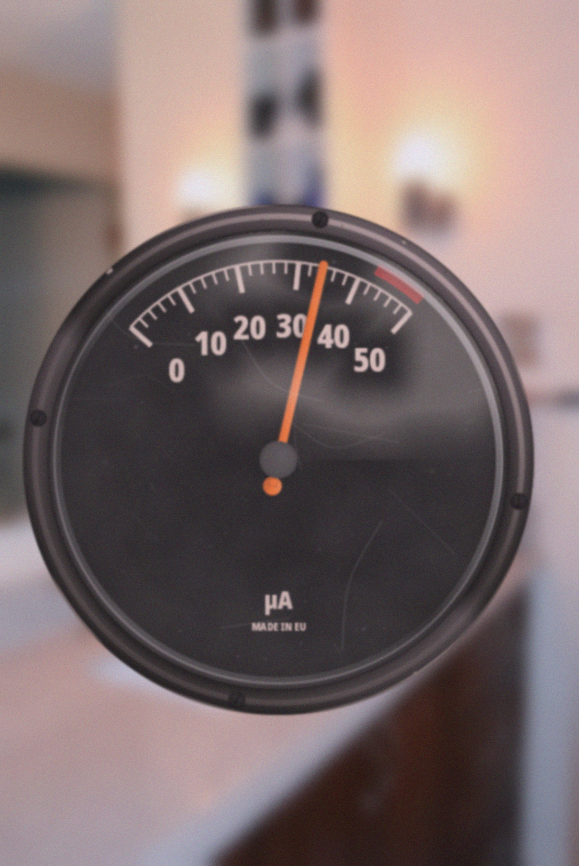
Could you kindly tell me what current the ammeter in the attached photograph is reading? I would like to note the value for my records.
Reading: 34 µA
